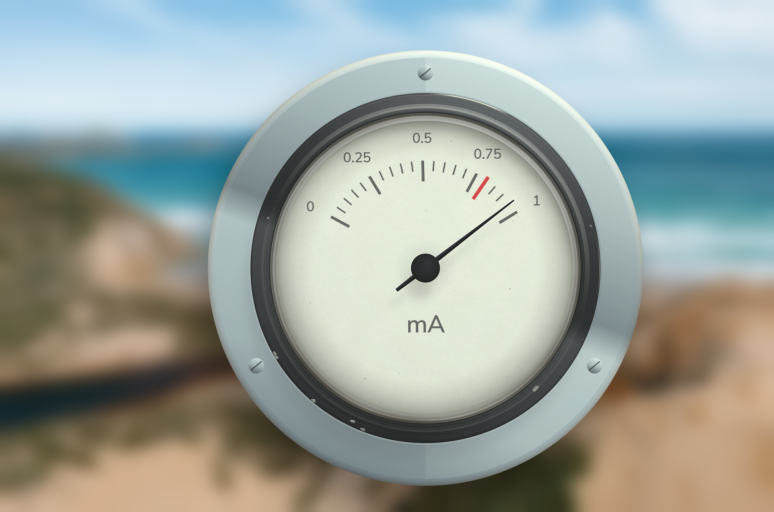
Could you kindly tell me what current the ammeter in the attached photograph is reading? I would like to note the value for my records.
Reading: 0.95 mA
